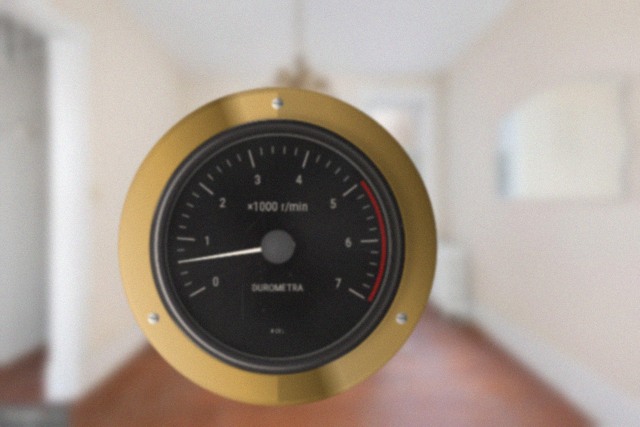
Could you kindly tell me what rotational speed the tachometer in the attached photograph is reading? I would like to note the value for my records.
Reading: 600 rpm
